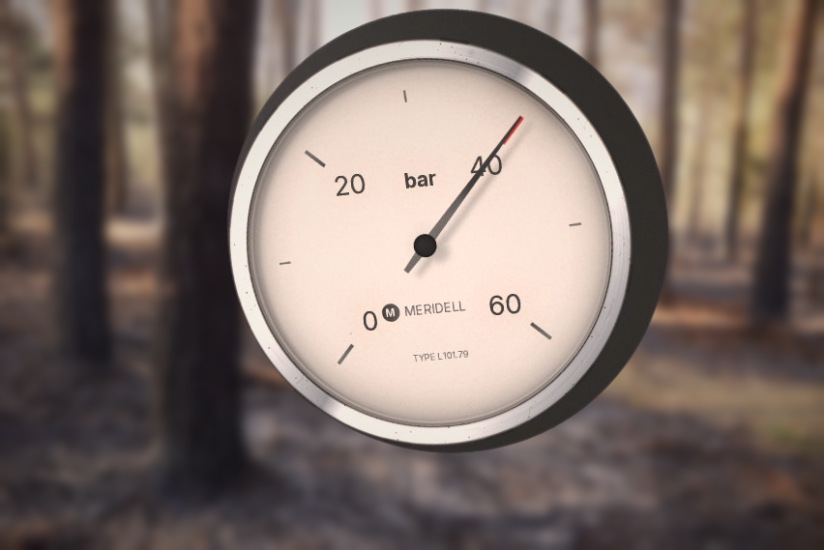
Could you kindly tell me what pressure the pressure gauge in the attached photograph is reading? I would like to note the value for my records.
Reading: 40 bar
